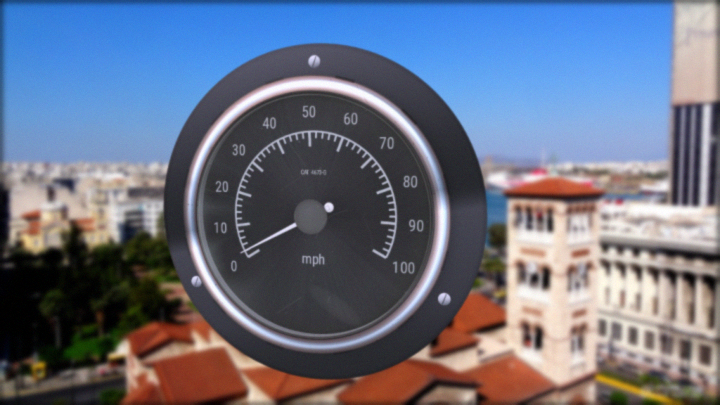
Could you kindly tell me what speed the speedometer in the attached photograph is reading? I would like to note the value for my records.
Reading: 2 mph
